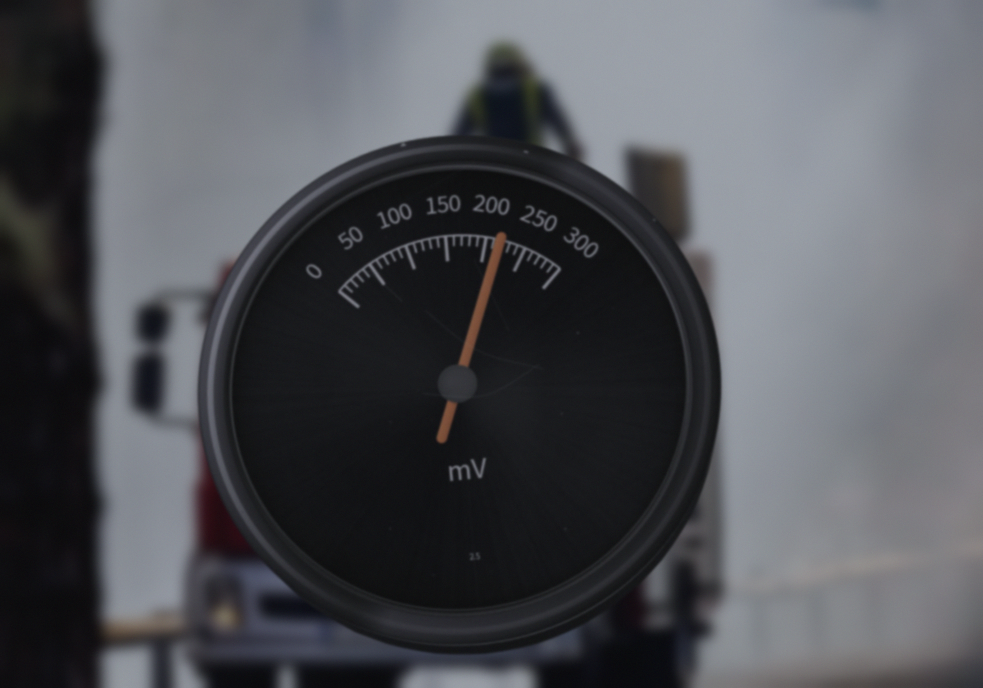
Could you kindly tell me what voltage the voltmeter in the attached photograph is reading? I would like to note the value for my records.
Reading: 220 mV
